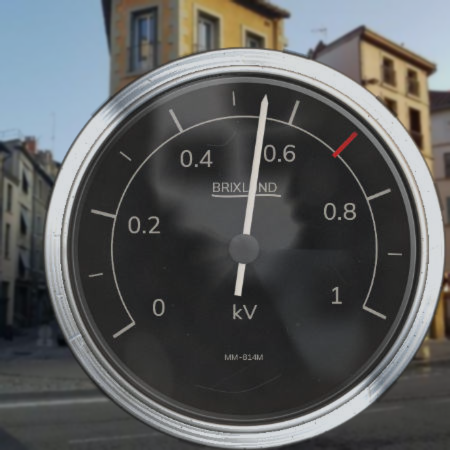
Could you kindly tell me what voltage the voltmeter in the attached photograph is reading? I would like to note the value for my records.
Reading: 0.55 kV
